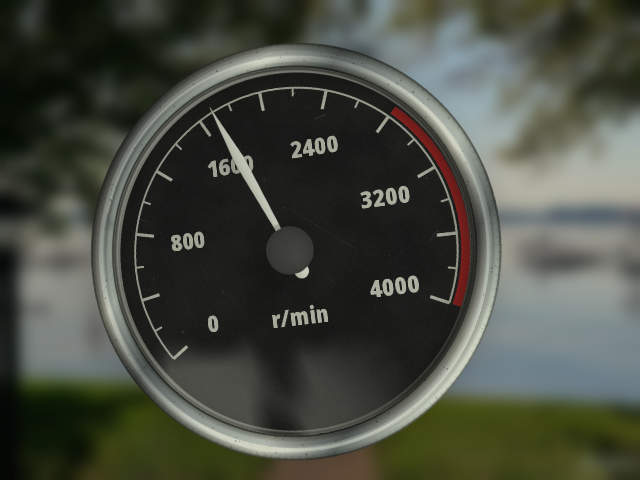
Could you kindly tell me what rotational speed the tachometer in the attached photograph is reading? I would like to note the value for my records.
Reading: 1700 rpm
